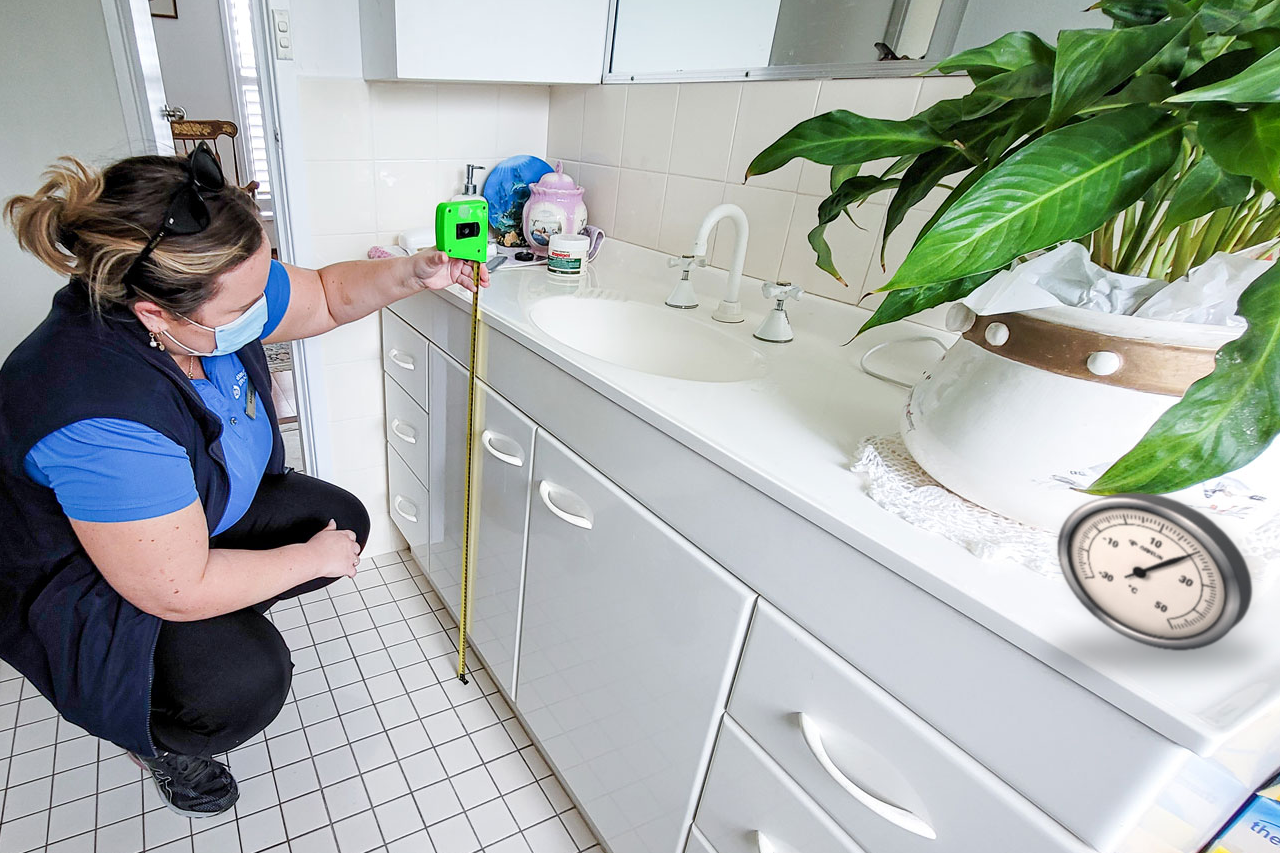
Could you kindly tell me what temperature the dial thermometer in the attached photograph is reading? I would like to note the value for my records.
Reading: 20 °C
